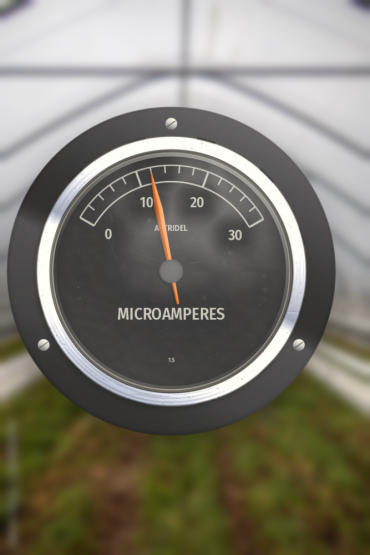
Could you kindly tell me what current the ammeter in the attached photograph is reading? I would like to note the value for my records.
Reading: 12 µA
